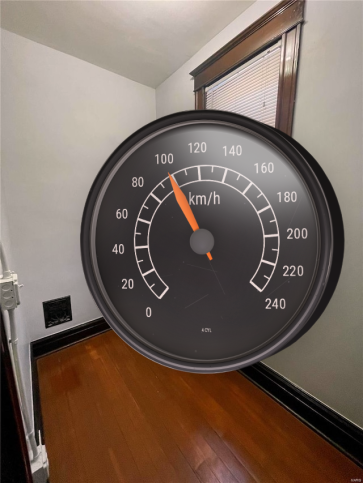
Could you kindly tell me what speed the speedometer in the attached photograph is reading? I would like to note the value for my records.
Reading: 100 km/h
